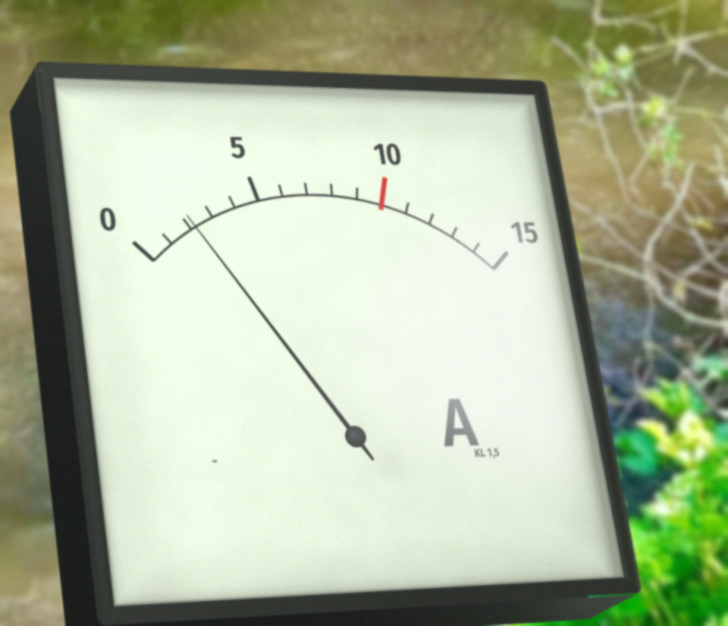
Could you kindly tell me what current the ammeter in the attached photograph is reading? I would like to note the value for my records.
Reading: 2 A
